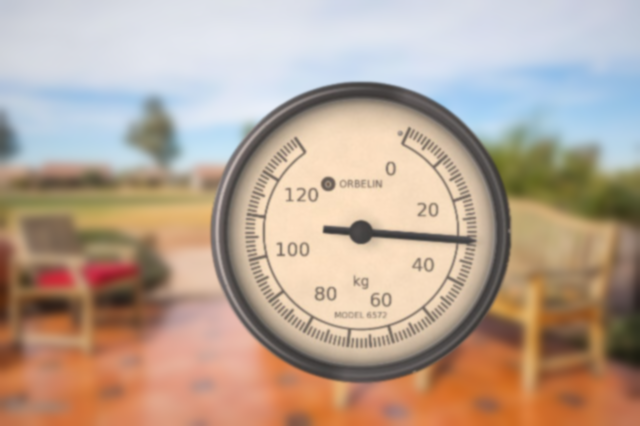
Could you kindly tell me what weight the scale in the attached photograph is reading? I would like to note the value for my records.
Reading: 30 kg
